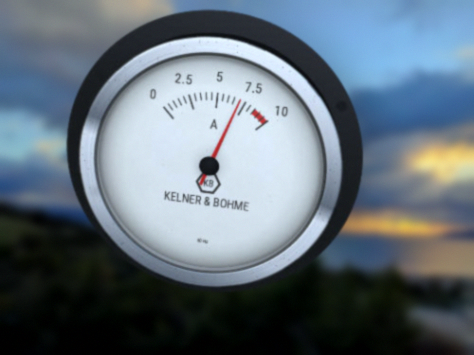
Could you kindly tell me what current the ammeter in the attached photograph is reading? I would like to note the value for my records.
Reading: 7 A
